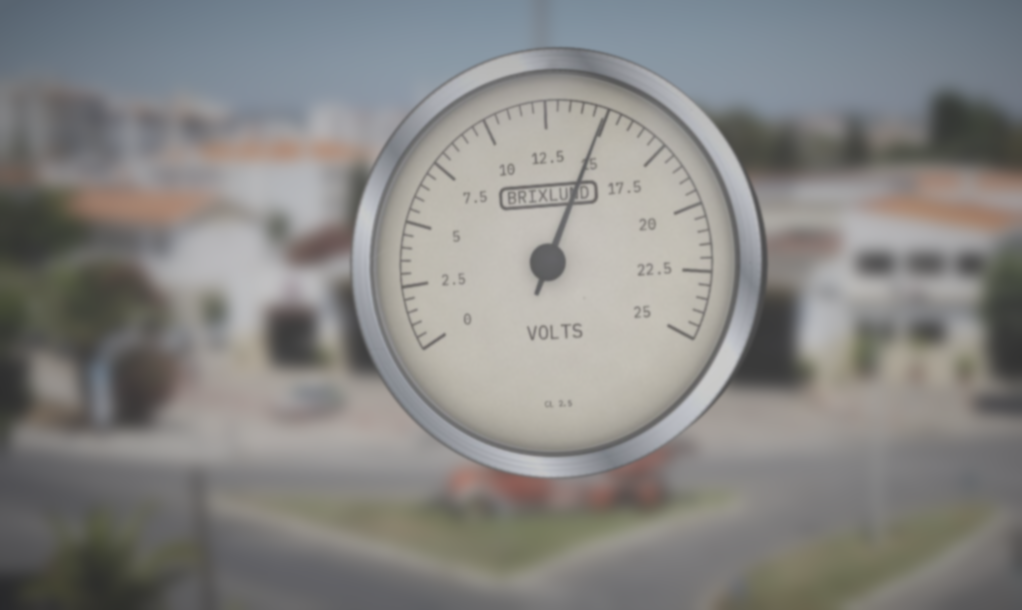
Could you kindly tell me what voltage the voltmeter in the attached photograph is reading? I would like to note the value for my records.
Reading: 15 V
